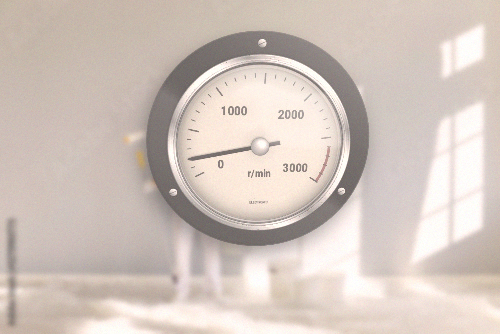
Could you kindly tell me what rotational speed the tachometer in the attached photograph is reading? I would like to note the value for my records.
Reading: 200 rpm
